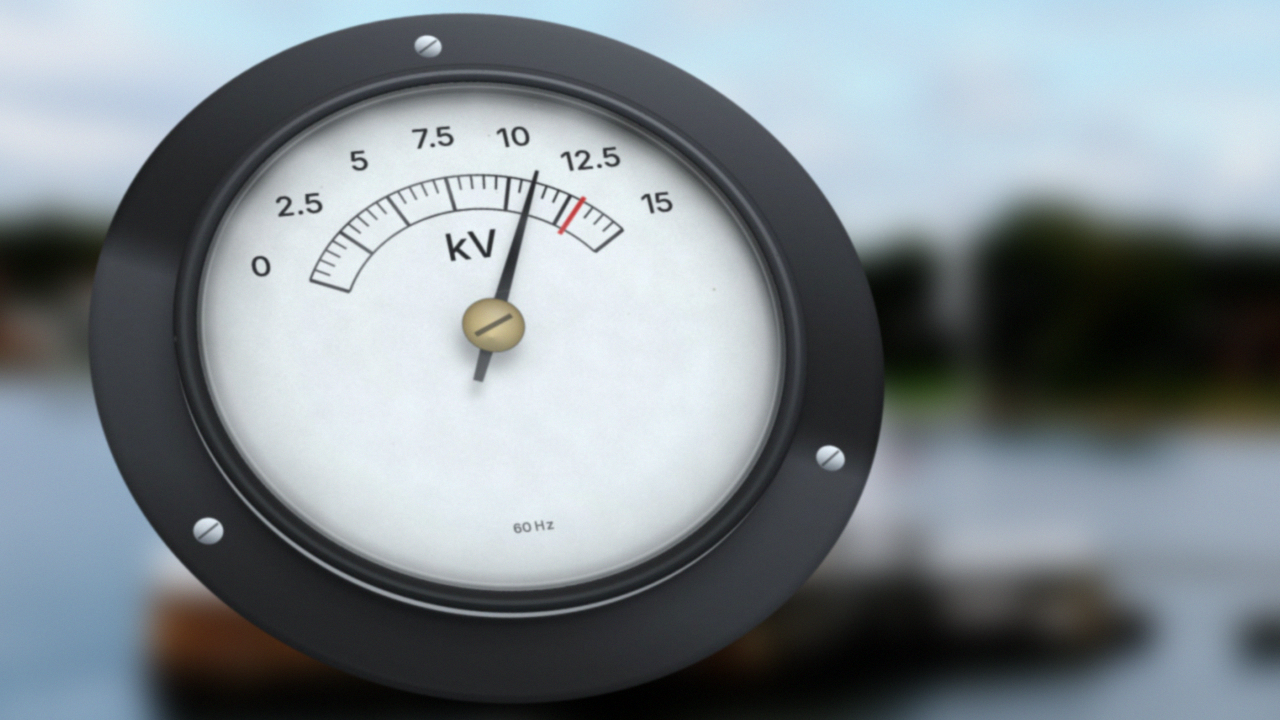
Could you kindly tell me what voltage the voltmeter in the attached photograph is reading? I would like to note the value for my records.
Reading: 11 kV
